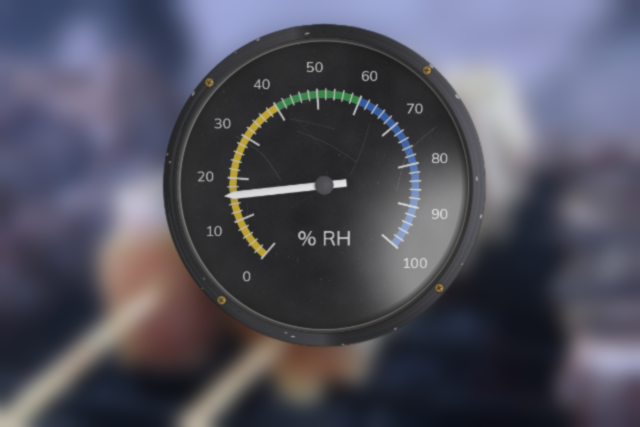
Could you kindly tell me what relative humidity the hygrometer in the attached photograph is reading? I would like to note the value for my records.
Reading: 16 %
